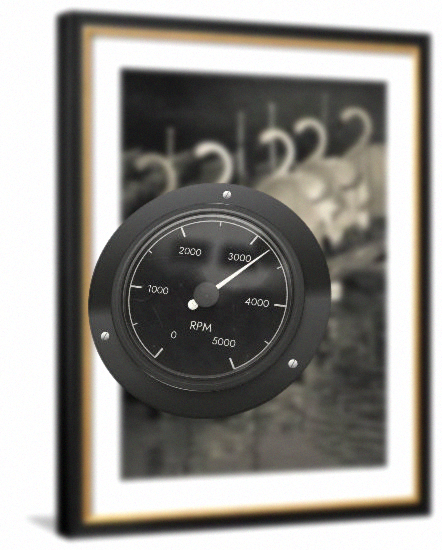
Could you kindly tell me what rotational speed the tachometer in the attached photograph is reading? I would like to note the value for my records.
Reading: 3250 rpm
